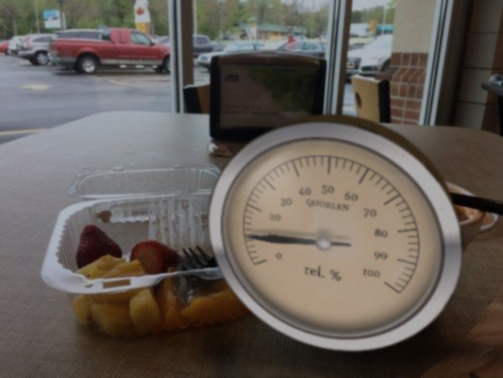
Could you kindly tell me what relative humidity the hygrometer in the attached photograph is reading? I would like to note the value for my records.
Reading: 10 %
